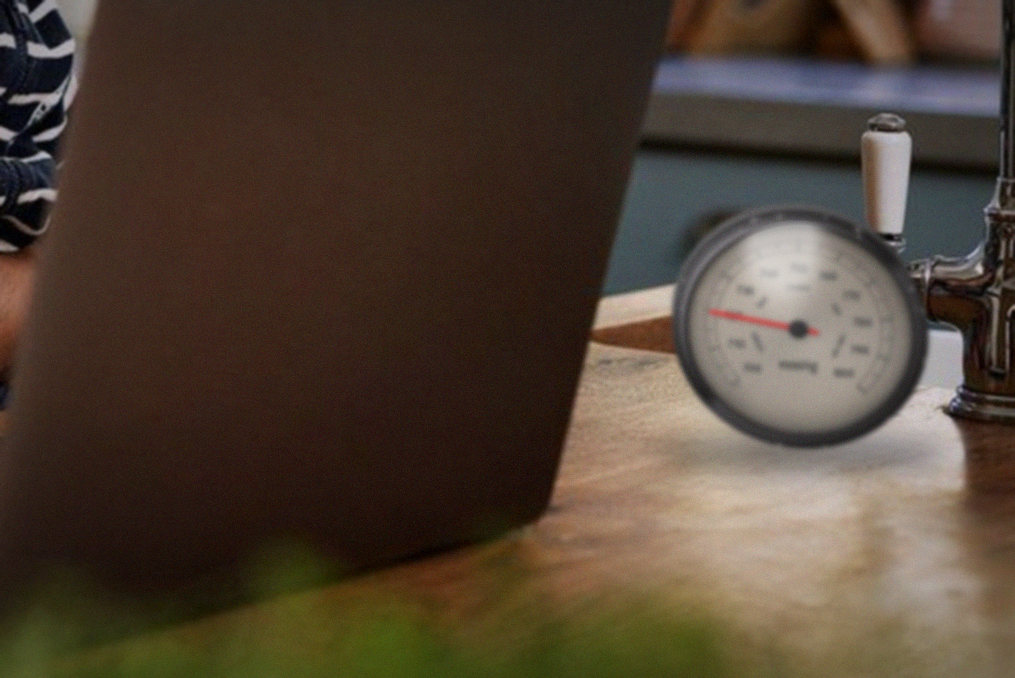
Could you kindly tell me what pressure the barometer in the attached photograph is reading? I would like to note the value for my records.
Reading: 720 mmHg
